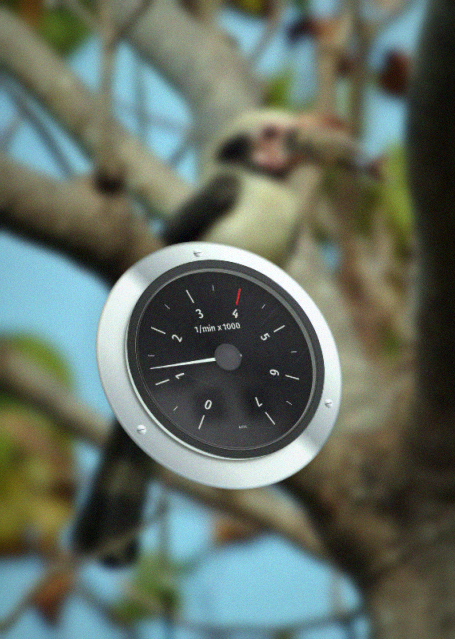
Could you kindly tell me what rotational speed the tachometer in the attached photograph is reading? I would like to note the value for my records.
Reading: 1250 rpm
